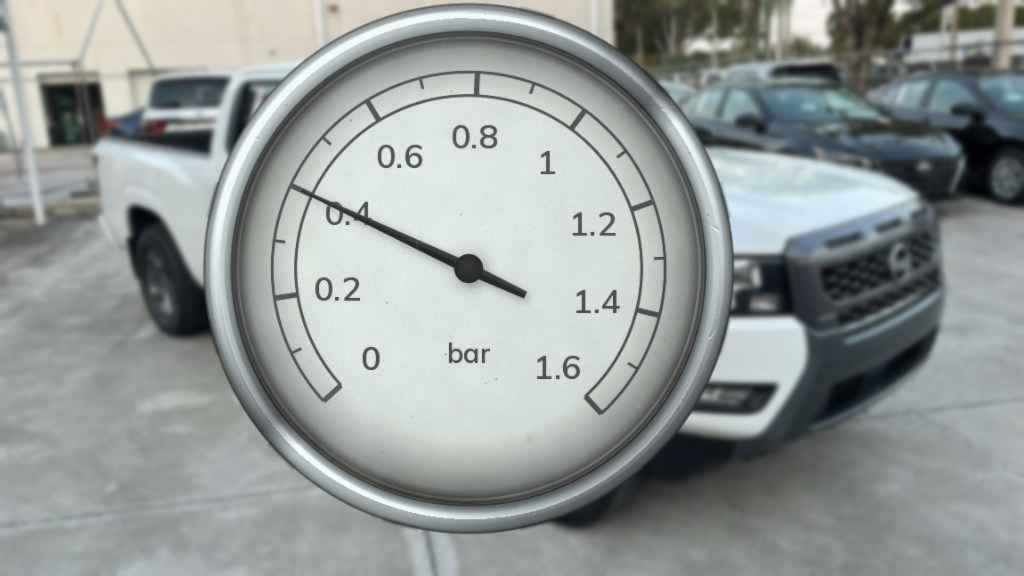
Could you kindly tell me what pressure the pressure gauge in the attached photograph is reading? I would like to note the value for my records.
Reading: 0.4 bar
